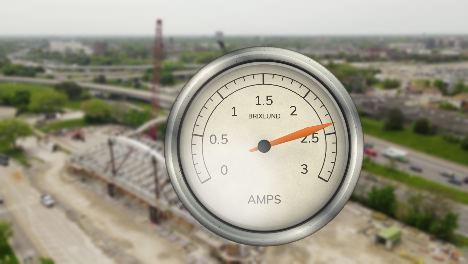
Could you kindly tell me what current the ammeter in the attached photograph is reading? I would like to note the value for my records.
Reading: 2.4 A
